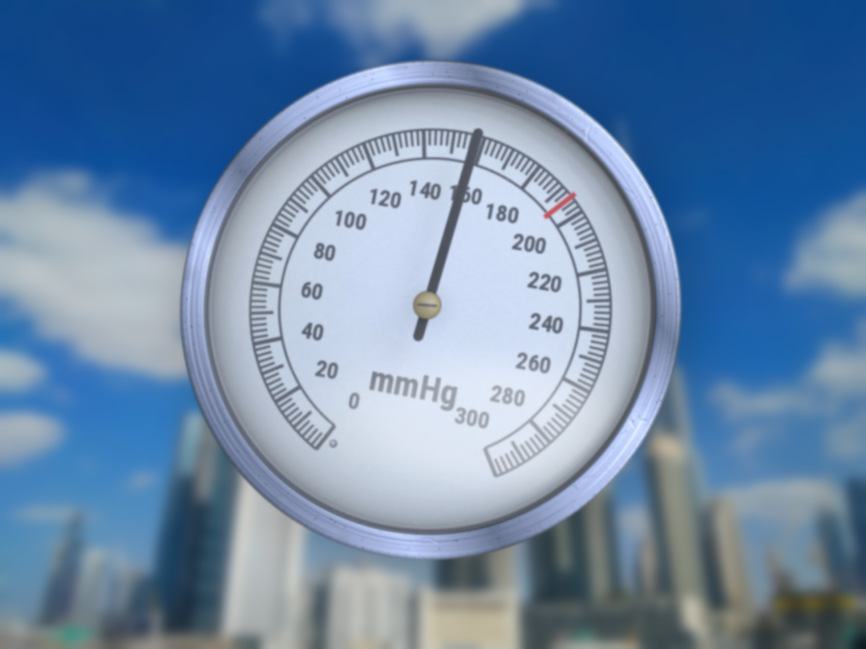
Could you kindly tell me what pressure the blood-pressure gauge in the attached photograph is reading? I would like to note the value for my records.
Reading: 158 mmHg
